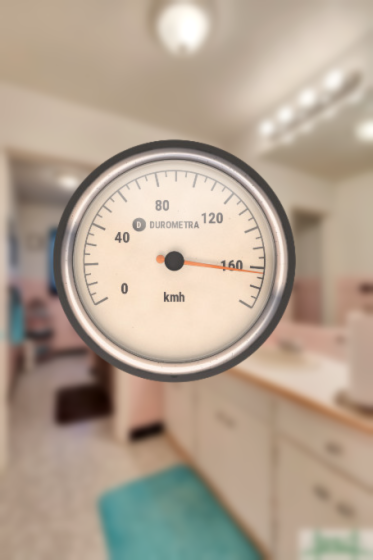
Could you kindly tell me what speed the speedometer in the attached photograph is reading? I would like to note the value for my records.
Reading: 162.5 km/h
